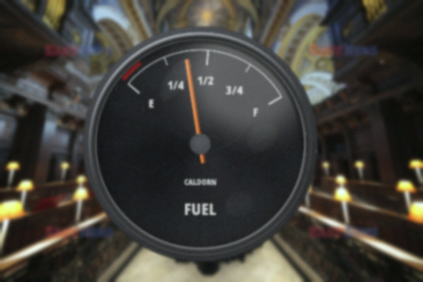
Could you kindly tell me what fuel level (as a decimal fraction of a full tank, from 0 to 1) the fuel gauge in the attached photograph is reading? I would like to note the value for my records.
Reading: 0.375
